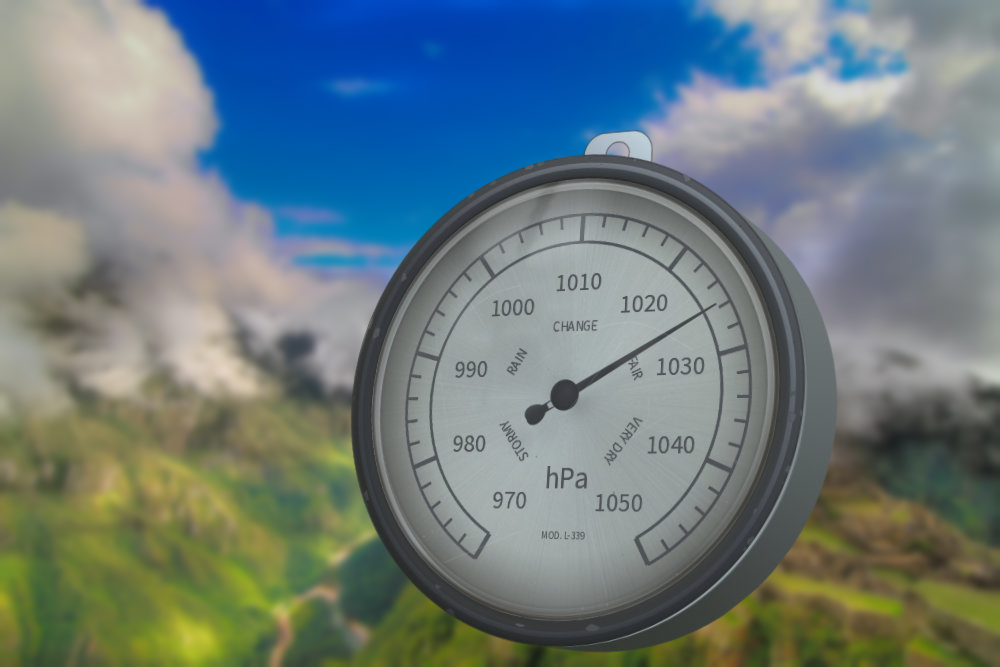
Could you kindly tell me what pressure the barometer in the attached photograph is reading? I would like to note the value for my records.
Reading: 1026 hPa
